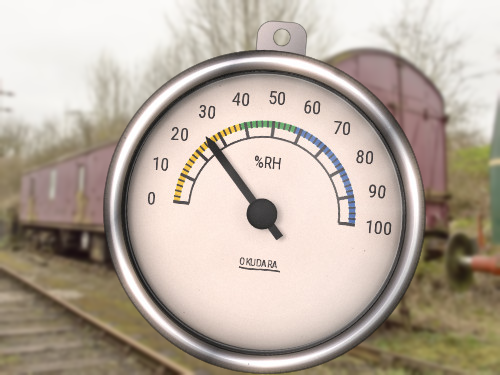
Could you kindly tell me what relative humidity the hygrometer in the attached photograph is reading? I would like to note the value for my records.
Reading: 26 %
